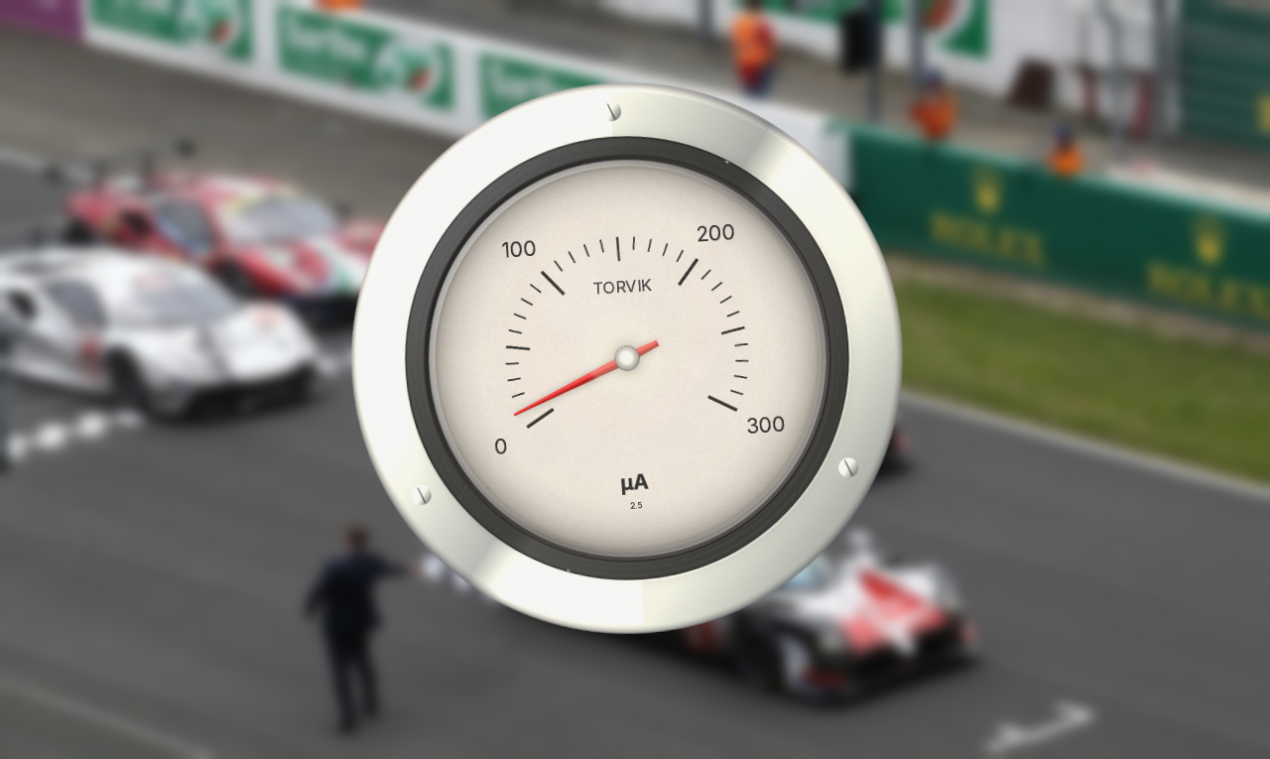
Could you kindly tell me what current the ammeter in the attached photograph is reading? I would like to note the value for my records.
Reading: 10 µA
